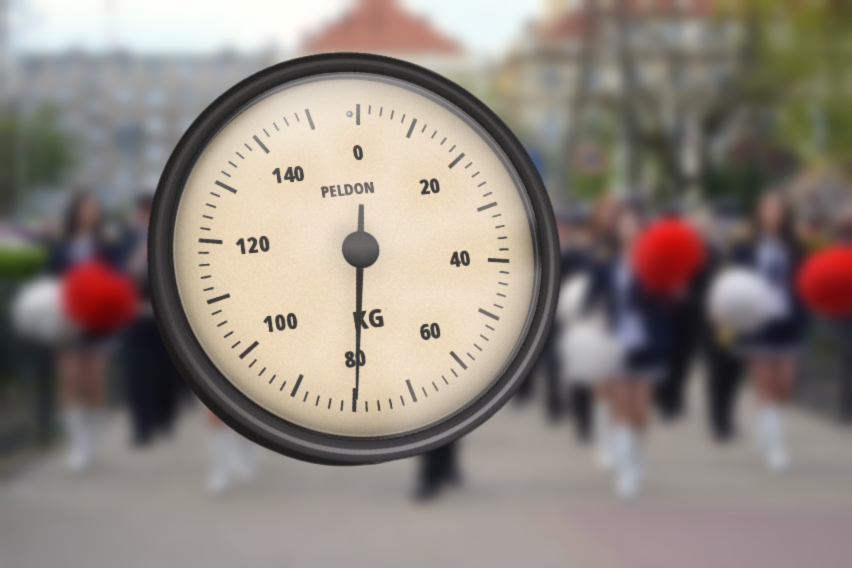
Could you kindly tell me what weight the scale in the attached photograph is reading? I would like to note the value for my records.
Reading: 80 kg
